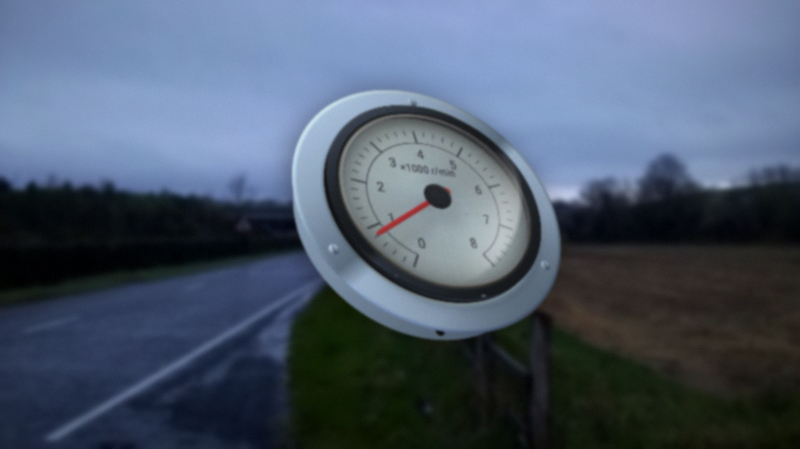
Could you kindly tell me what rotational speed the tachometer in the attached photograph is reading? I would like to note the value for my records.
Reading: 800 rpm
